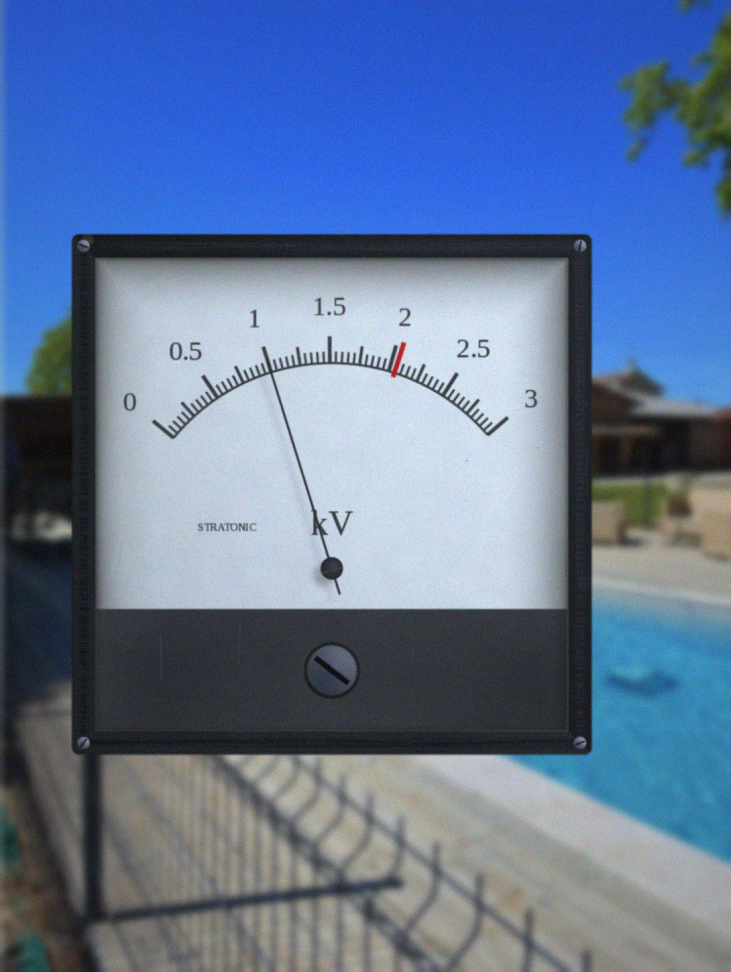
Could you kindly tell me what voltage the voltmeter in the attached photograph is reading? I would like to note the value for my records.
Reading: 1 kV
